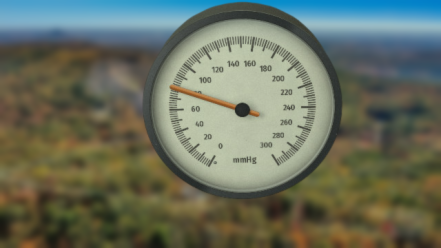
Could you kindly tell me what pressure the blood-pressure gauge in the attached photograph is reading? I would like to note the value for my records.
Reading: 80 mmHg
